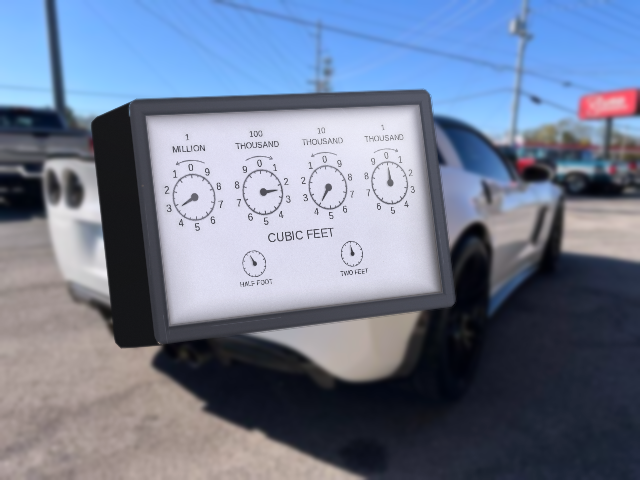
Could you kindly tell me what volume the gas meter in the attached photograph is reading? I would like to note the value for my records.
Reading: 324000 ft³
